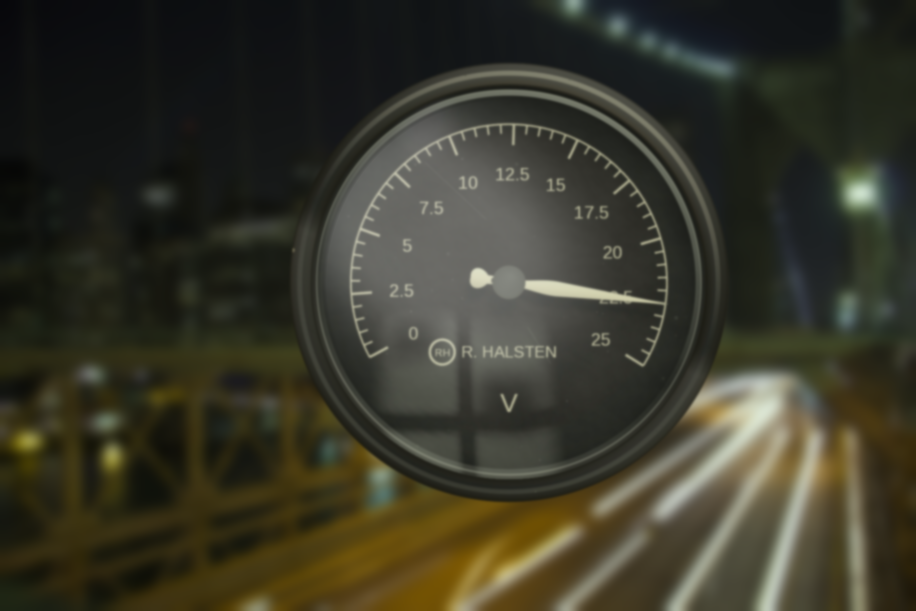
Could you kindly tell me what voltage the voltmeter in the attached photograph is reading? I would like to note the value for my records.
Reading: 22.5 V
